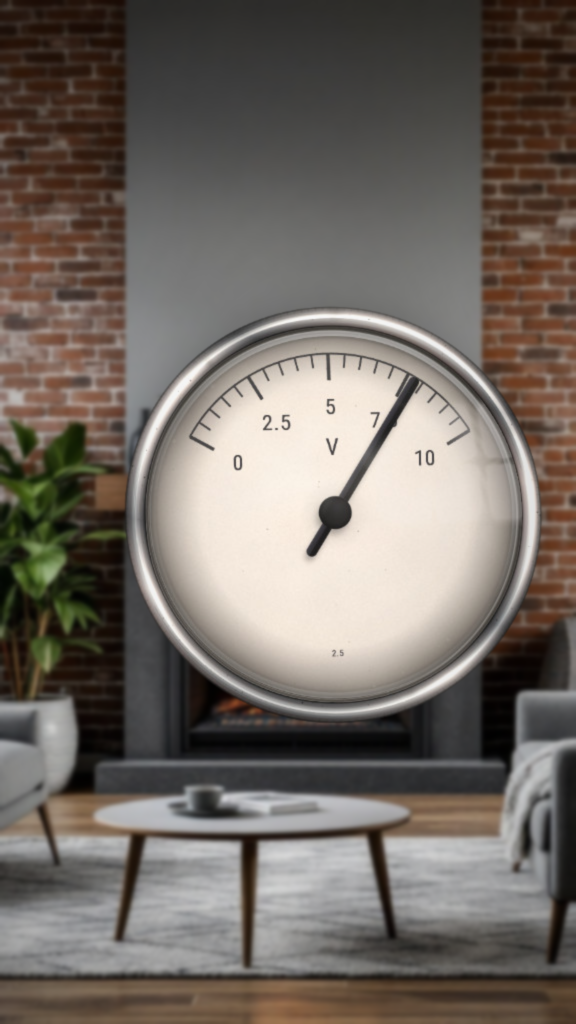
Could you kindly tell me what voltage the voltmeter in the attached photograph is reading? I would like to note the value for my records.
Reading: 7.75 V
